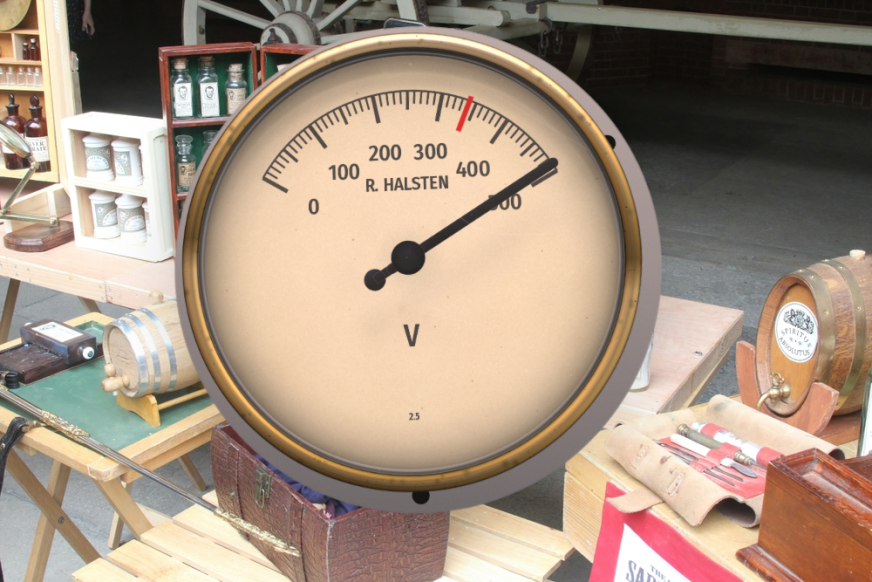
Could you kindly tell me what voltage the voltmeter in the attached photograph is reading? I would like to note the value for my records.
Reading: 490 V
